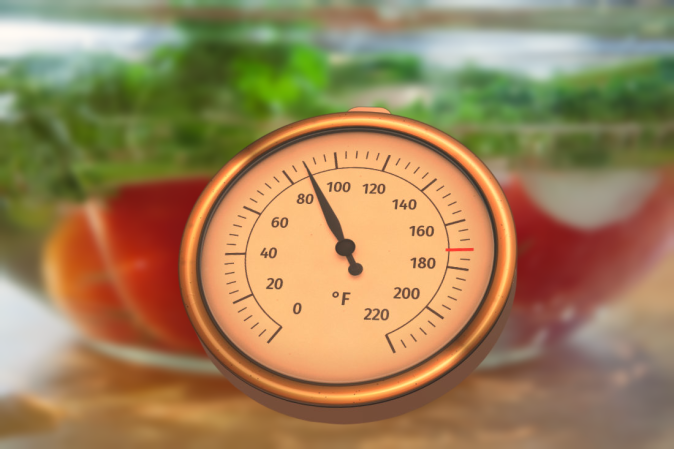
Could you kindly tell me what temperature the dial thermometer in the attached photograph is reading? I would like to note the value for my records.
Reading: 88 °F
